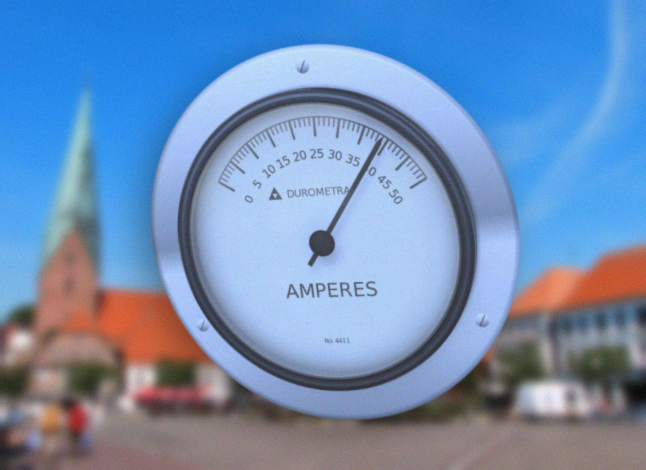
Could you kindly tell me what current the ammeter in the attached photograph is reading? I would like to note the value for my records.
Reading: 39 A
